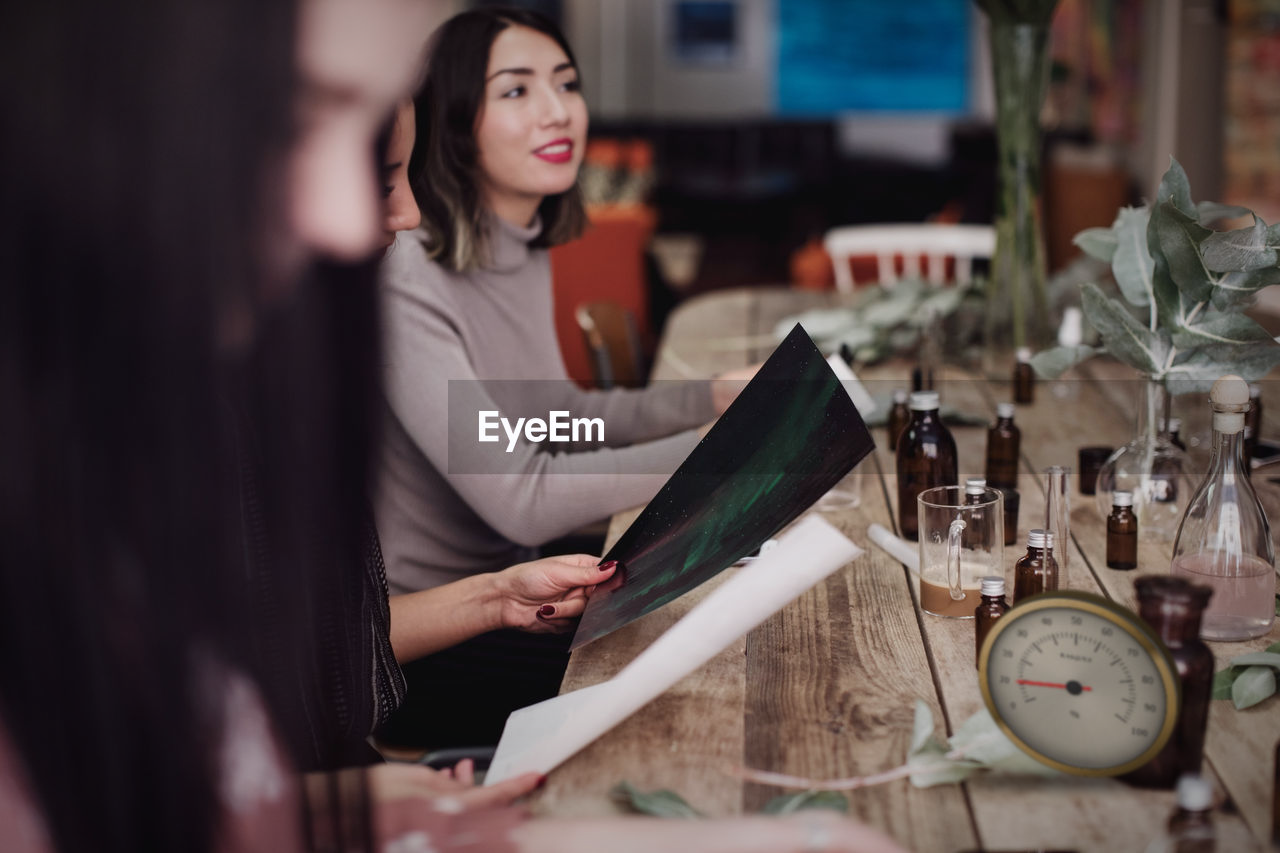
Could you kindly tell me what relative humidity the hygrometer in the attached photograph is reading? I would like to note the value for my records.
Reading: 10 %
